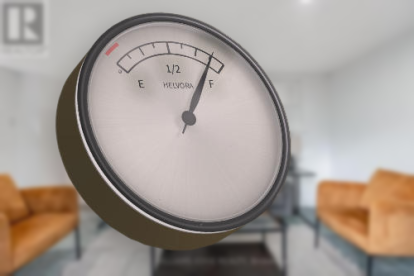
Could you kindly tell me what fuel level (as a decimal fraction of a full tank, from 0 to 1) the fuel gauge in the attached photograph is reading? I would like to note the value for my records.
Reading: 0.875
